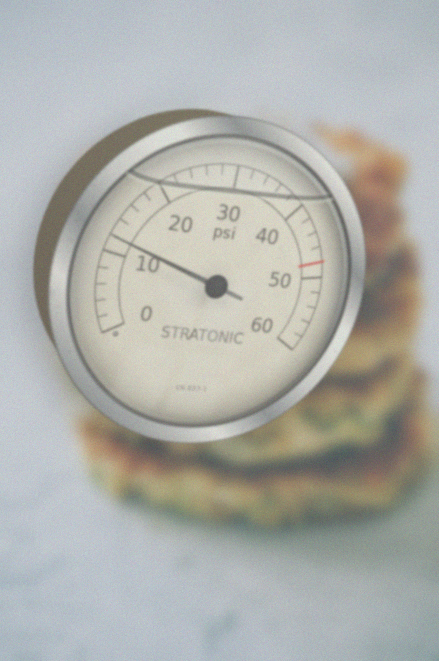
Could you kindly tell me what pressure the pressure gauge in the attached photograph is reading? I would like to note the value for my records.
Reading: 12 psi
